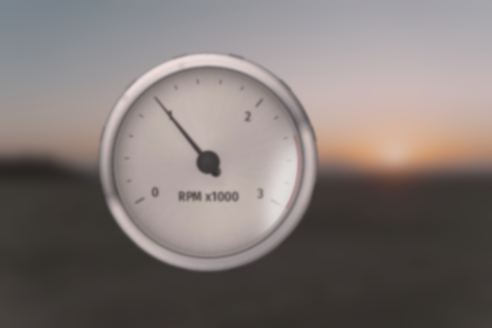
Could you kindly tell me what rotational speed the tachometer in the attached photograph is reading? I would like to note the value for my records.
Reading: 1000 rpm
